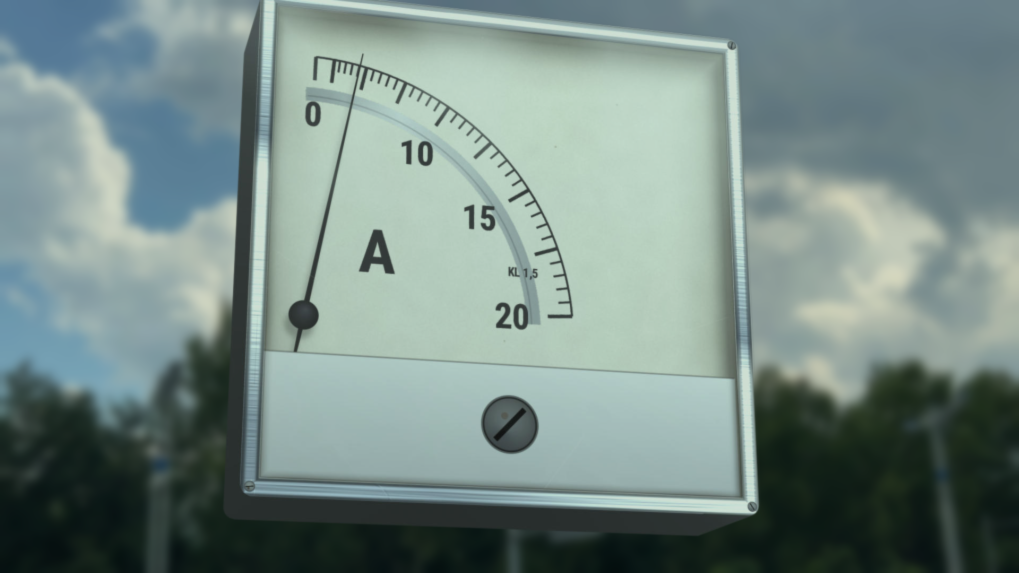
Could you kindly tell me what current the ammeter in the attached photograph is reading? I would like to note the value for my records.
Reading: 4.5 A
